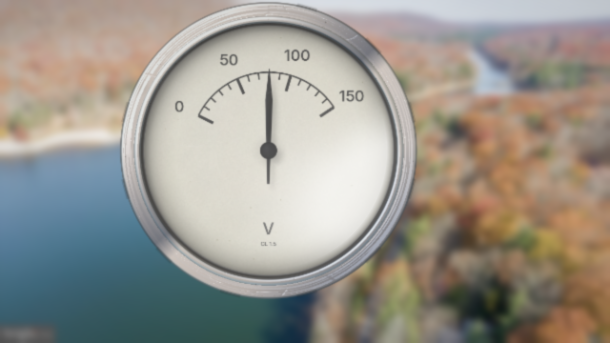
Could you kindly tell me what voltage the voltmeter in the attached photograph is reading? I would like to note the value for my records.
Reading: 80 V
